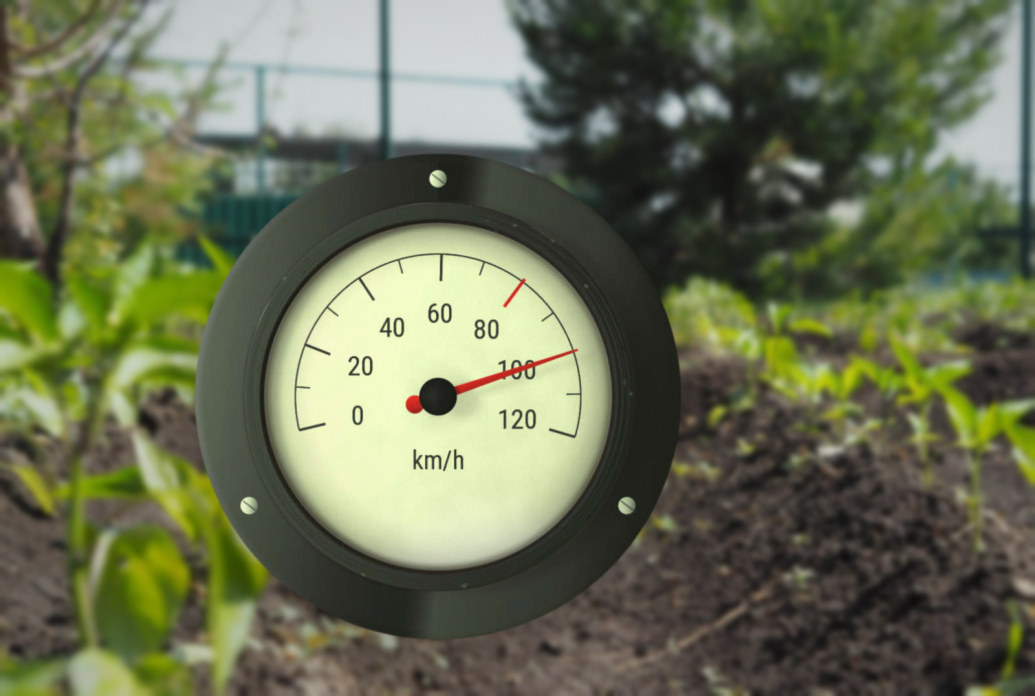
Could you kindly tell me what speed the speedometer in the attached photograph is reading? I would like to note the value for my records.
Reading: 100 km/h
